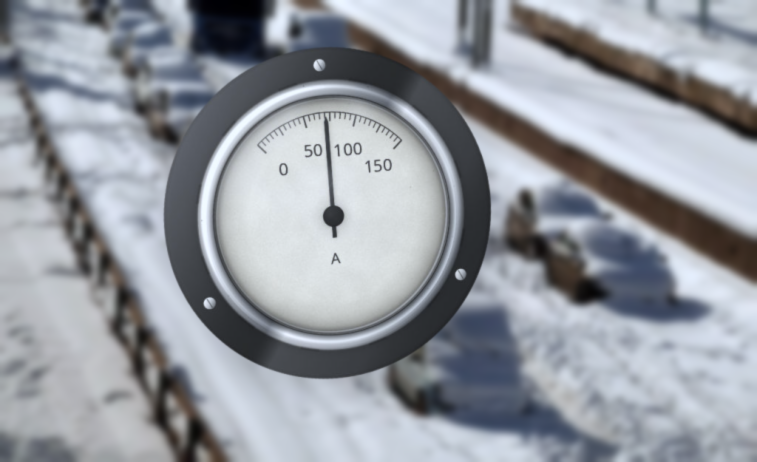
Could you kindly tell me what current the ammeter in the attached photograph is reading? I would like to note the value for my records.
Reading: 70 A
